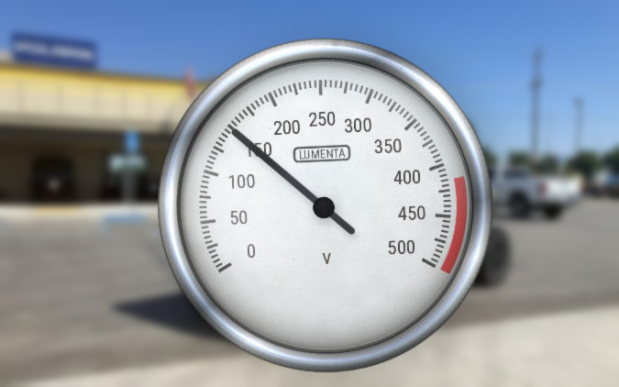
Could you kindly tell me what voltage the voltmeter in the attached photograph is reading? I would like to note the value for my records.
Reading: 150 V
